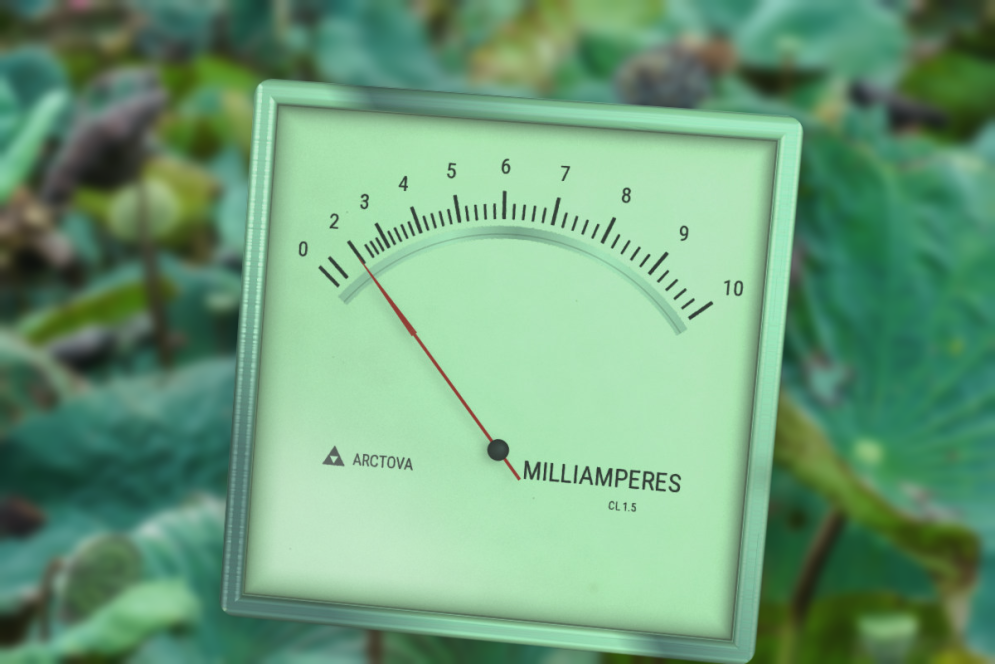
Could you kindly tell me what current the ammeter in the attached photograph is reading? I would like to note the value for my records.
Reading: 2 mA
